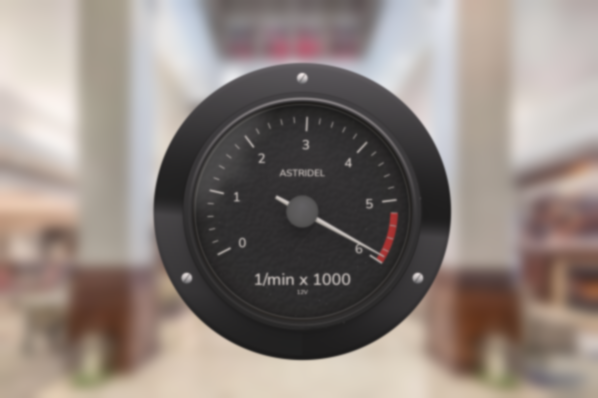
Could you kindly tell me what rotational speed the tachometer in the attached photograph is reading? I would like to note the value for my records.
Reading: 5900 rpm
